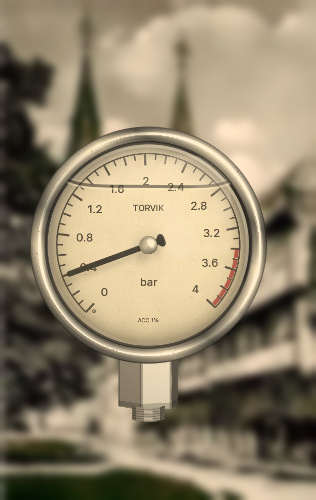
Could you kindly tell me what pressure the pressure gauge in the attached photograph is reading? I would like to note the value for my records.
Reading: 0.4 bar
